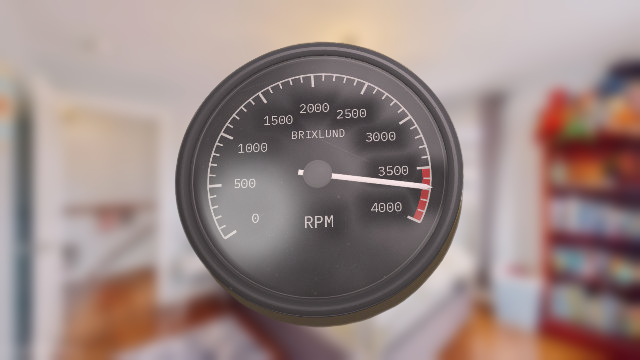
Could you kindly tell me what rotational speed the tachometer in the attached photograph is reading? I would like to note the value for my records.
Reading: 3700 rpm
